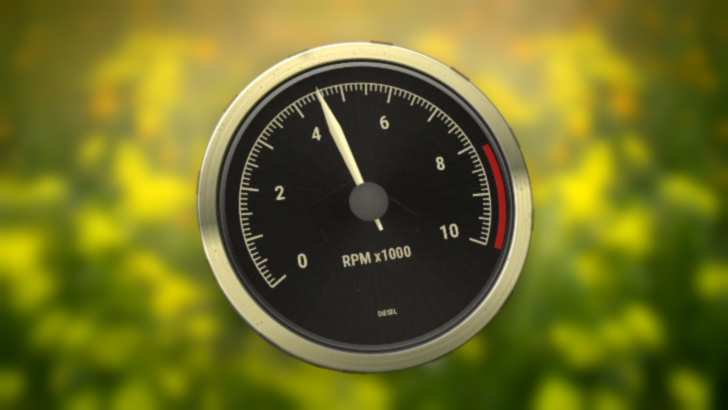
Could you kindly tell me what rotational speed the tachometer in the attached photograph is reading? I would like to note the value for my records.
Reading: 4500 rpm
